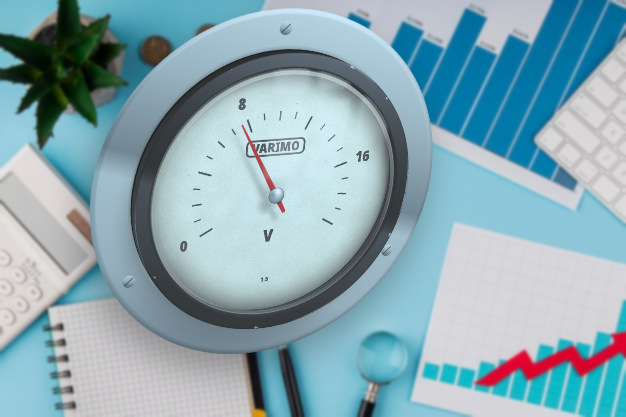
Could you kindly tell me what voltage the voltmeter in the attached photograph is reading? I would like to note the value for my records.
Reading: 7.5 V
